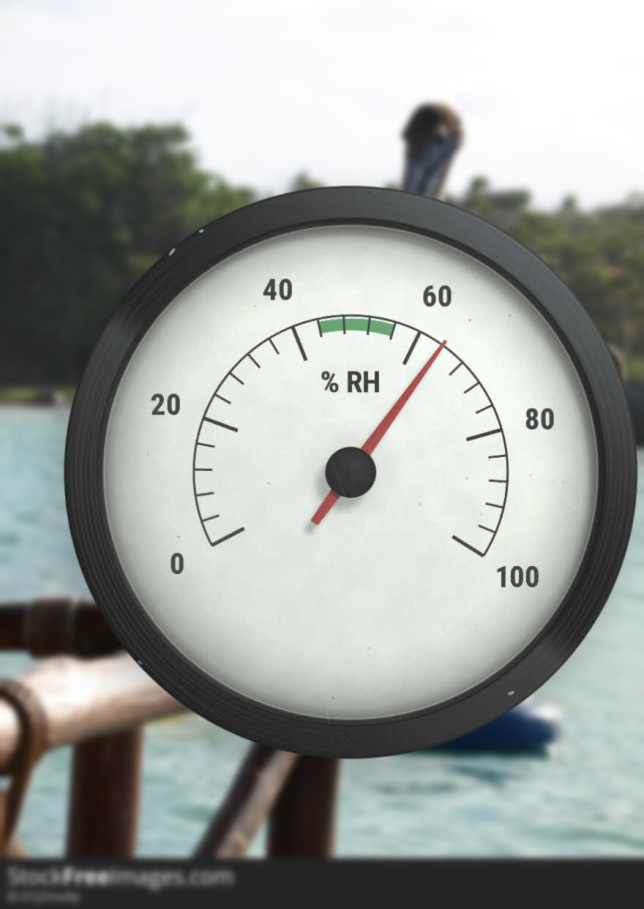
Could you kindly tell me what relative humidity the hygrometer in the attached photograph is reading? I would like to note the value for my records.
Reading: 64 %
